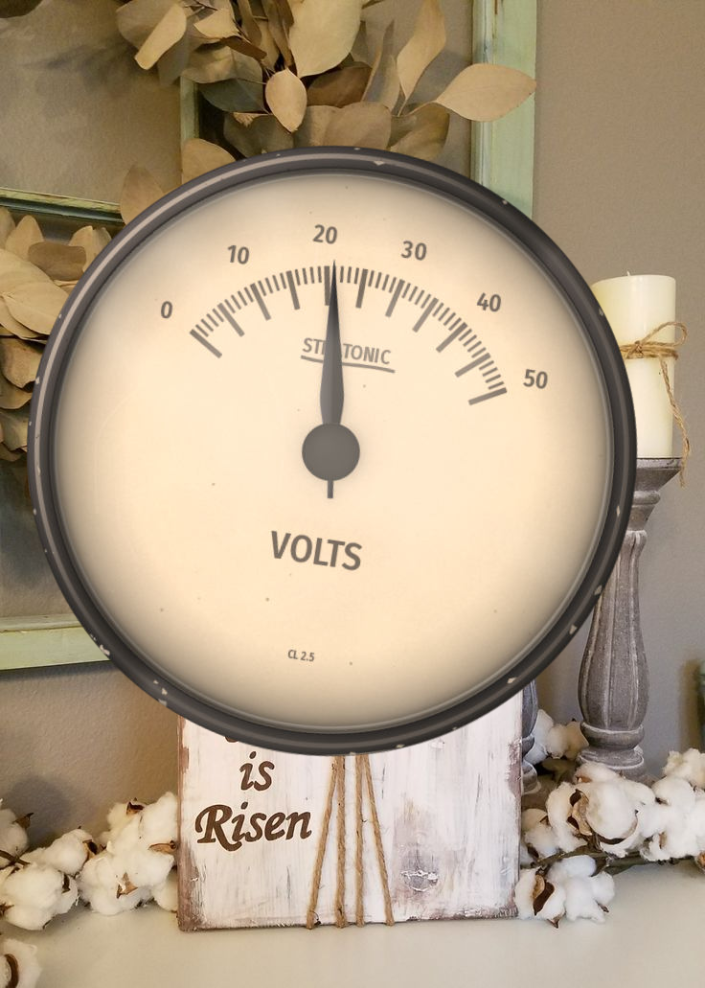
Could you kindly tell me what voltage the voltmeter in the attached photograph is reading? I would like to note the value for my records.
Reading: 21 V
